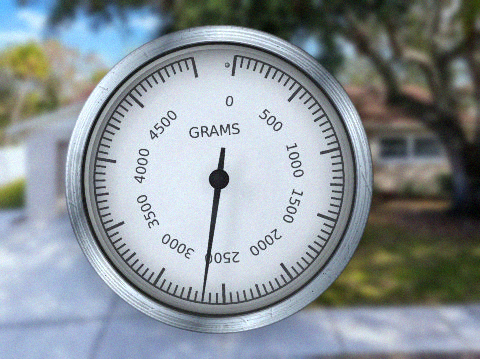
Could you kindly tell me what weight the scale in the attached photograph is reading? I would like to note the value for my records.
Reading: 2650 g
